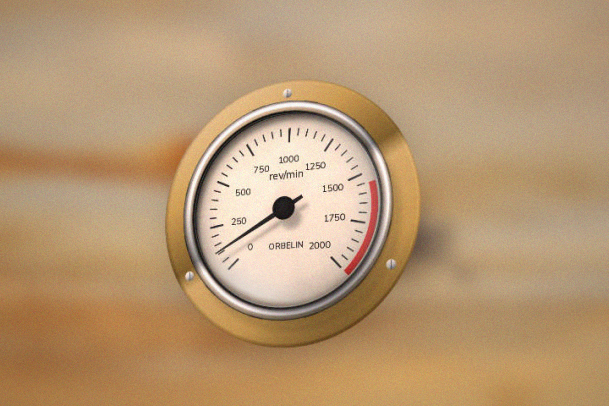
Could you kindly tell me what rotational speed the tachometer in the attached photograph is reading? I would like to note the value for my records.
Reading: 100 rpm
